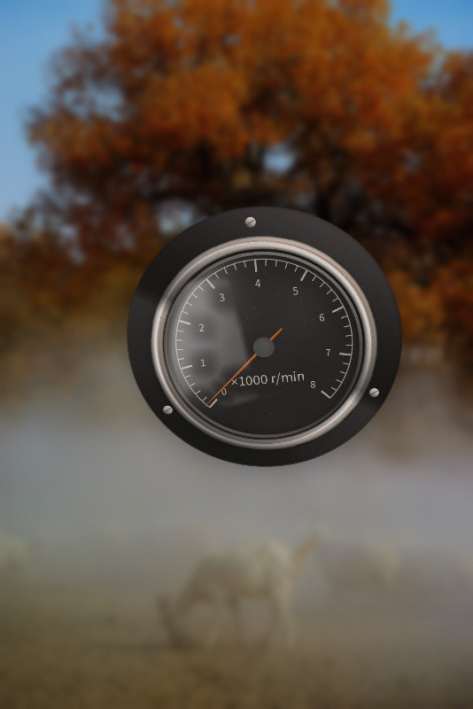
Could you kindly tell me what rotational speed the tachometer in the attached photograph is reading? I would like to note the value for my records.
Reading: 100 rpm
